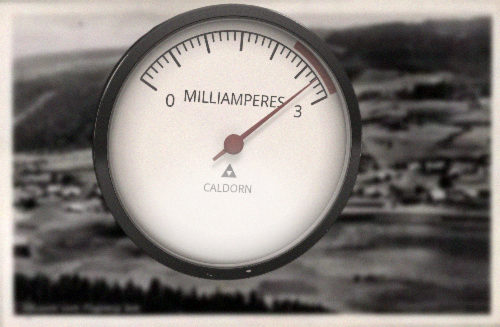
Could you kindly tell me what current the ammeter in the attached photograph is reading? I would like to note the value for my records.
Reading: 2.7 mA
